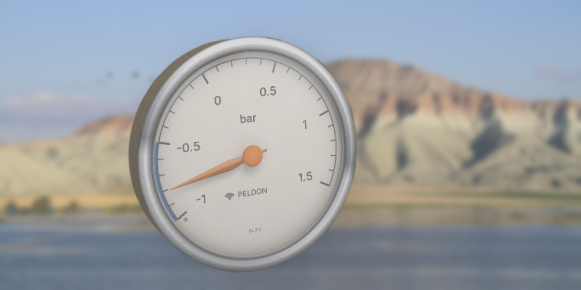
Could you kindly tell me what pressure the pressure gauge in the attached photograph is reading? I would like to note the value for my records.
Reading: -0.8 bar
